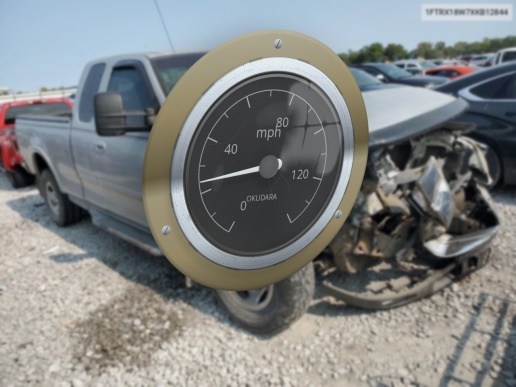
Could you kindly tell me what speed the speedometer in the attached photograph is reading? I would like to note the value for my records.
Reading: 25 mph
